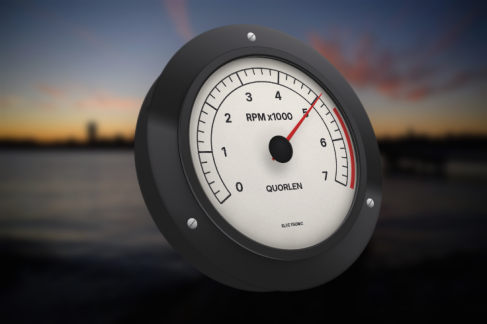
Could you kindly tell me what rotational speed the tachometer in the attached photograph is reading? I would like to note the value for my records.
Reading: 5000 rpm
